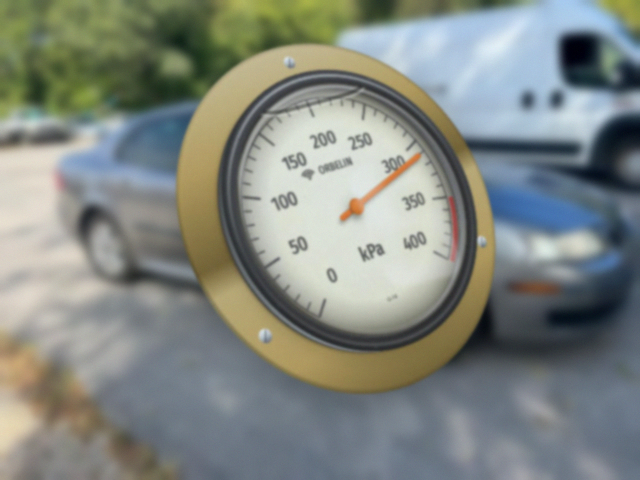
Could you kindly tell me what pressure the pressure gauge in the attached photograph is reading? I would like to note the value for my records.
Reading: 310 kPa
